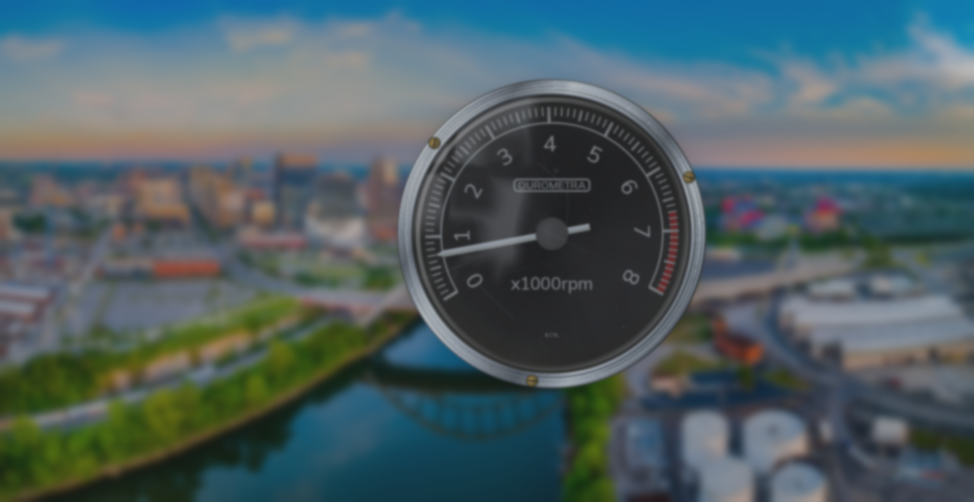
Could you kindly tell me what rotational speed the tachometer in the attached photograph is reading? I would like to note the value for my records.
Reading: 700 rpm
